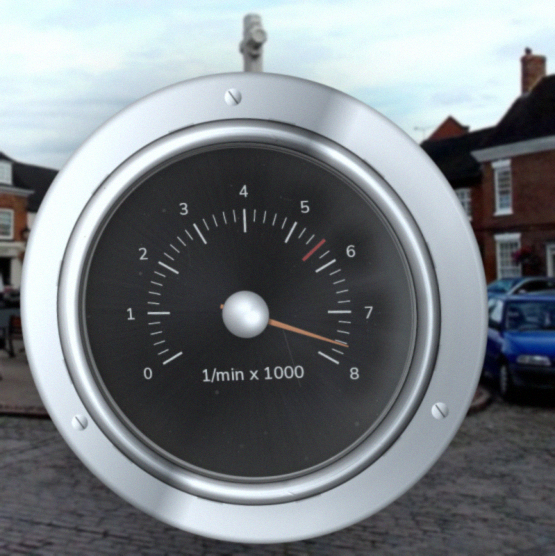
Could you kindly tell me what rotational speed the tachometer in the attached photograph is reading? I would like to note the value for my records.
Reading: 7600 rpm
